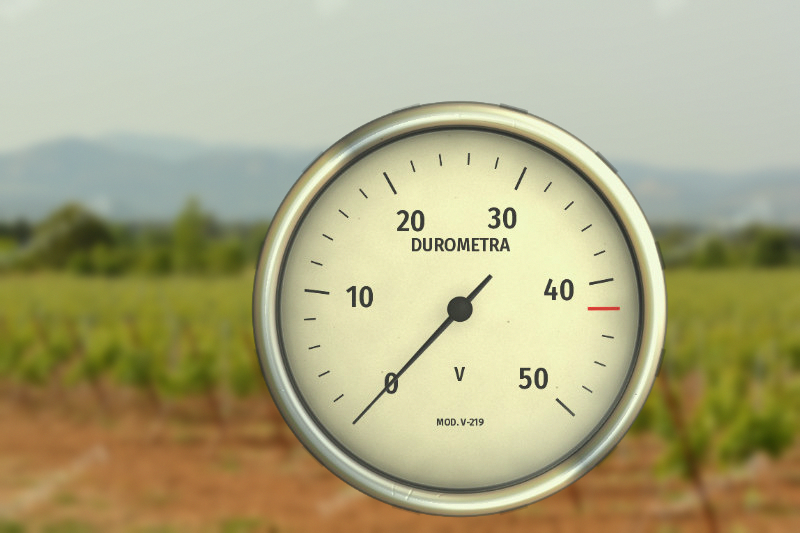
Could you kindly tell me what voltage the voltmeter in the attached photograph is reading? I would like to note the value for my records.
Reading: 0 V
